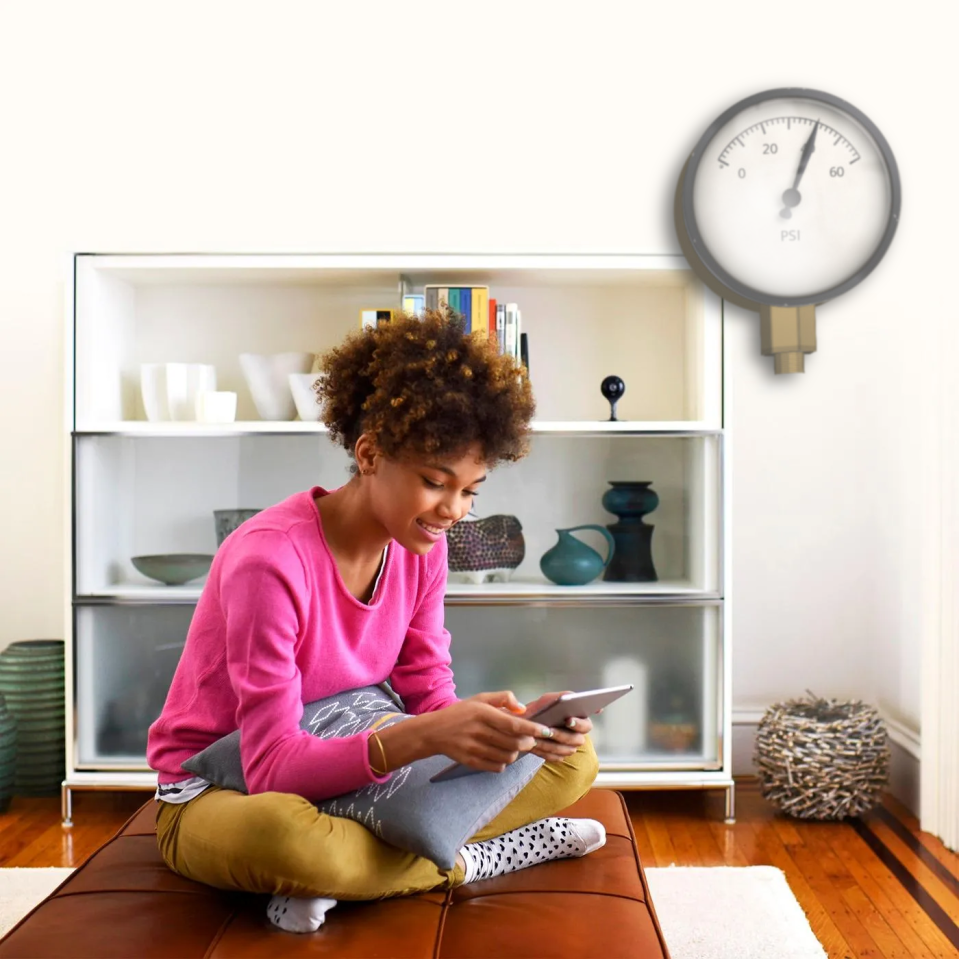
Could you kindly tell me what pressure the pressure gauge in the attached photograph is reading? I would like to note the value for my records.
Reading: 40 psi
